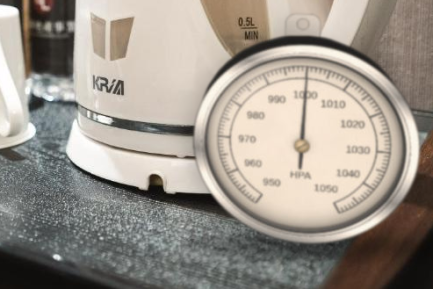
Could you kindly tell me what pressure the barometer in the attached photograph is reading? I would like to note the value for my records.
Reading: 1000 hPa
